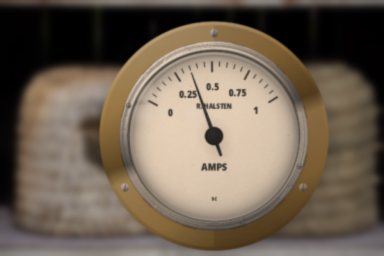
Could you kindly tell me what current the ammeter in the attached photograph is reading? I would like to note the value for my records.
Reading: 0.35 A
